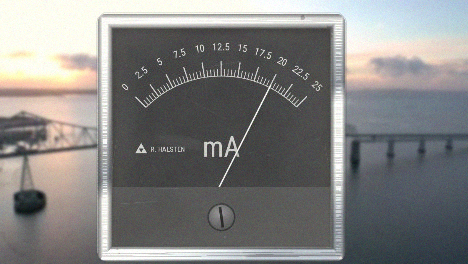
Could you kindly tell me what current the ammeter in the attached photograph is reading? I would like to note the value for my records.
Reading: 20 mA
